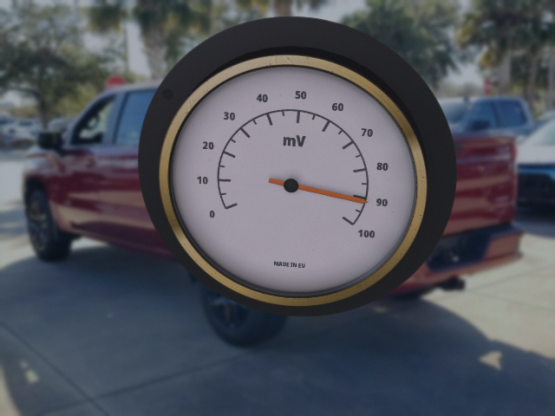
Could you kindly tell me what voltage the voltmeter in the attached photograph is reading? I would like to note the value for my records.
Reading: 90 mV
